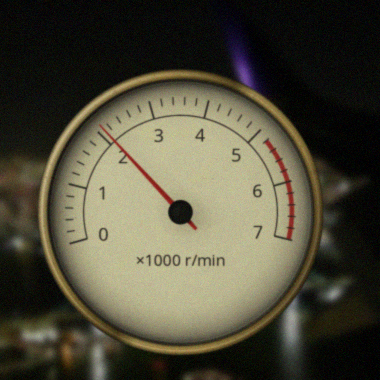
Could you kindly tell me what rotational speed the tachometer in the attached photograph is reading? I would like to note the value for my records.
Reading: 2100 rpm
